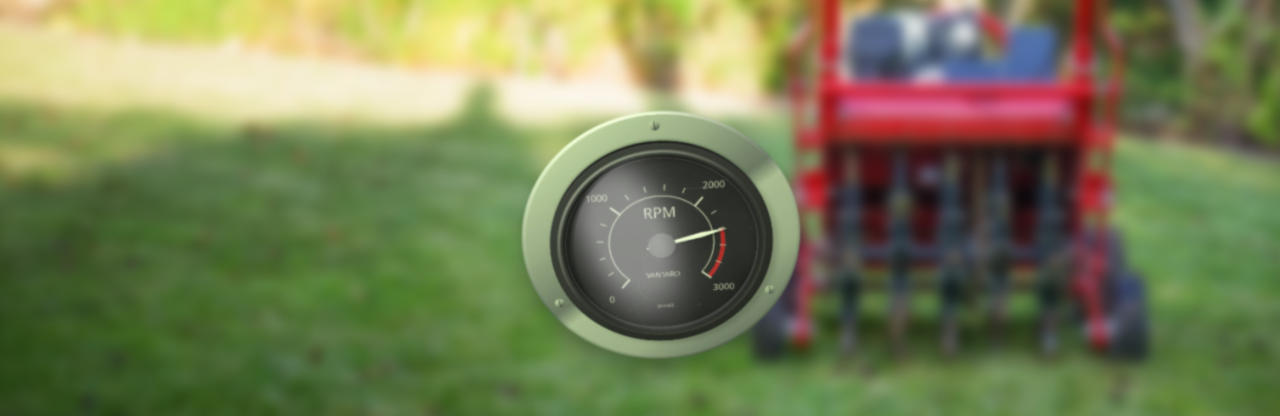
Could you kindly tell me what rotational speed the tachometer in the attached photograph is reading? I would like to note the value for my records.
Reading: 2400 rpm
